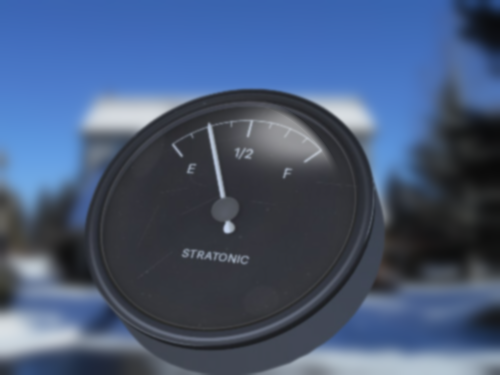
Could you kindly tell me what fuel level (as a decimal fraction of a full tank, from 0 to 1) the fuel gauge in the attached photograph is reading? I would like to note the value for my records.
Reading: 0.25
